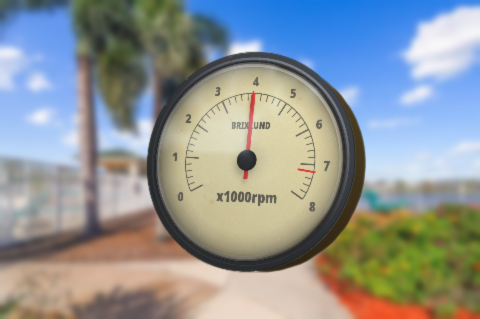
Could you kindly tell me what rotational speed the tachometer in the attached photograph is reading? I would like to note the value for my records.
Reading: 4000 rpm
